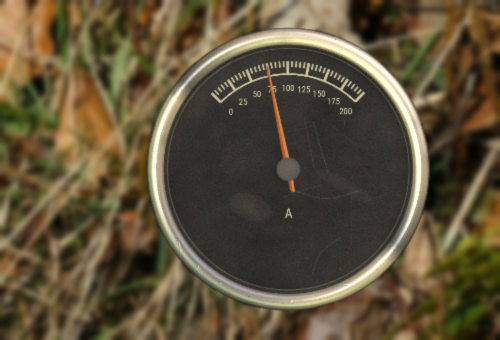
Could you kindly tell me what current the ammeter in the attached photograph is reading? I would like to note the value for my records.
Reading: 75 A
